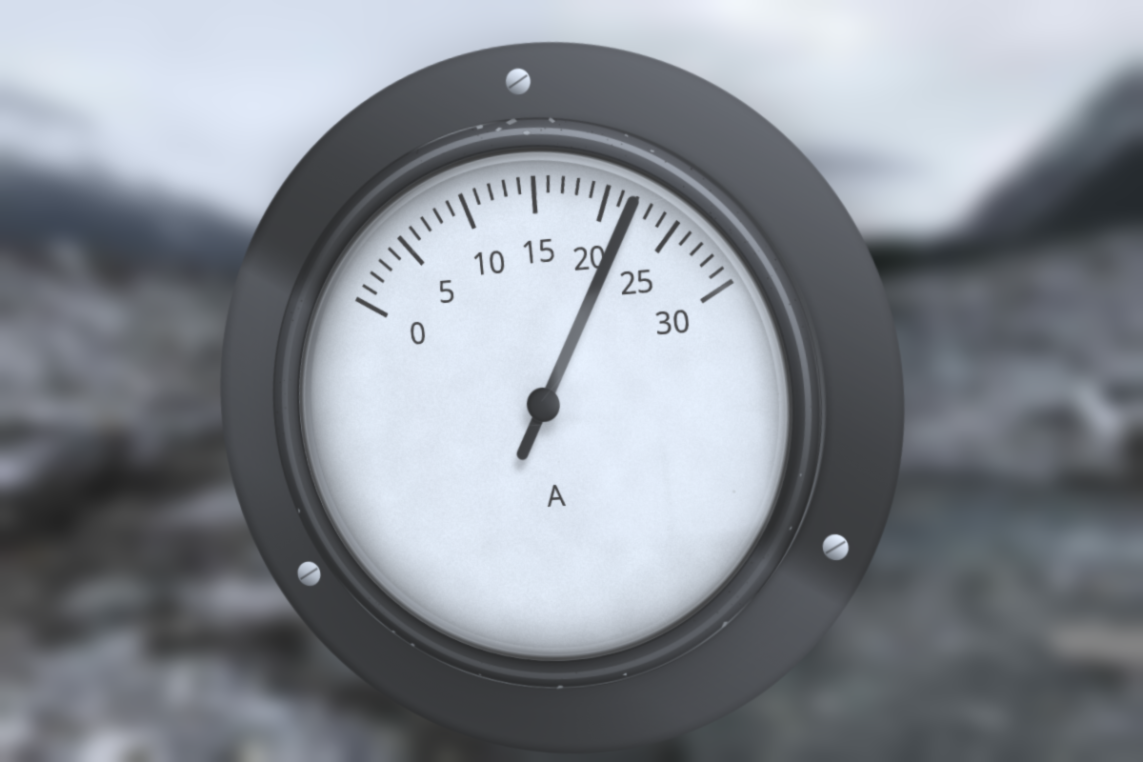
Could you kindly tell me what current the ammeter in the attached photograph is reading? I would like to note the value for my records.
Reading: 22 A
